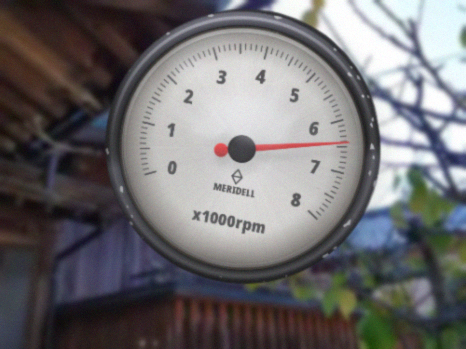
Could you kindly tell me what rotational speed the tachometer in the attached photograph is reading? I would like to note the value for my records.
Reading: 6400 rpm
